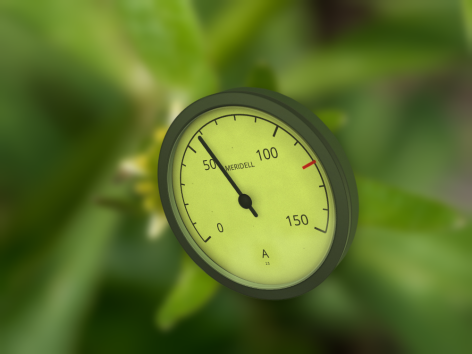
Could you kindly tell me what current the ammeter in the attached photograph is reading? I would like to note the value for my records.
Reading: 60 A
